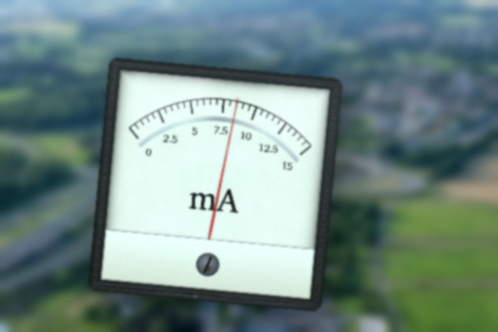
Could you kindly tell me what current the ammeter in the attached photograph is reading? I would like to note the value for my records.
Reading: 8.5 mA
